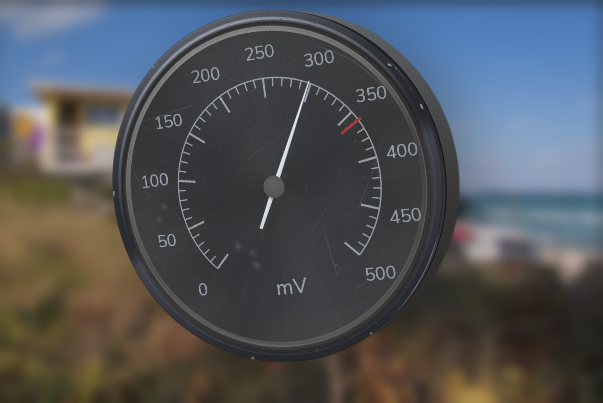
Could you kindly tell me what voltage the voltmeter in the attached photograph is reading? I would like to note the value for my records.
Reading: 300 mV
